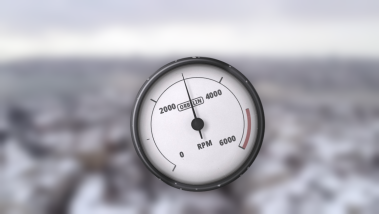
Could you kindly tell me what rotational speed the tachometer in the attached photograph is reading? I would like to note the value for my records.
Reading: 3000 rpm
